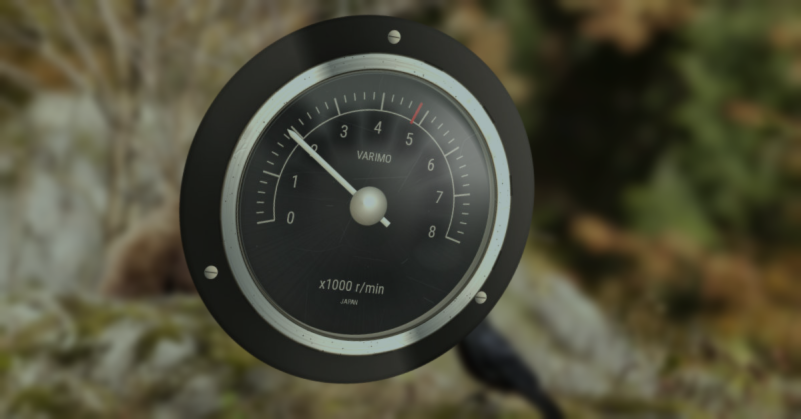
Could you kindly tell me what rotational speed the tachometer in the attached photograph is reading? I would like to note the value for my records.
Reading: 1900 rpm
